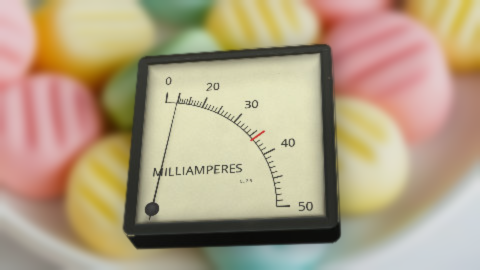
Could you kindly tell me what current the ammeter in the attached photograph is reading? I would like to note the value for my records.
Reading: 10 mA
